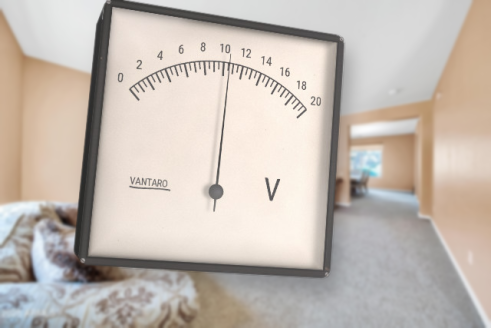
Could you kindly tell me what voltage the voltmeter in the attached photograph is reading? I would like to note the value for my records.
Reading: 10.5 V
